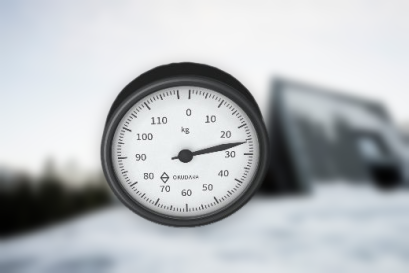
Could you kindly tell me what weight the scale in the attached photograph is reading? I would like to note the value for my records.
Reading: 25 kg
